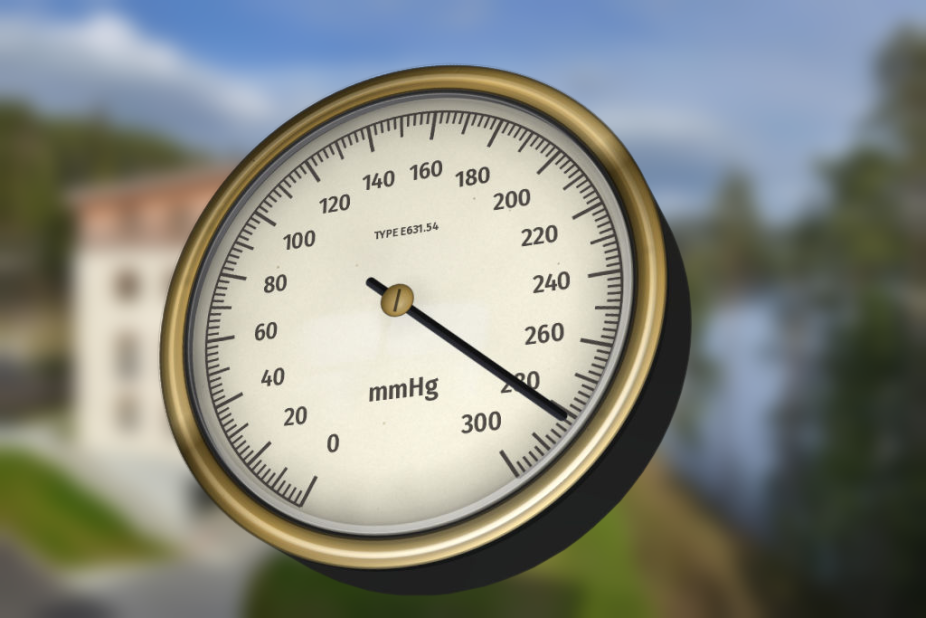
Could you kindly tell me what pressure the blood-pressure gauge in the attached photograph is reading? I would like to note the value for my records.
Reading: 282 mmHg
